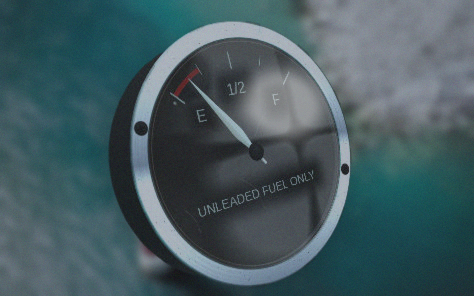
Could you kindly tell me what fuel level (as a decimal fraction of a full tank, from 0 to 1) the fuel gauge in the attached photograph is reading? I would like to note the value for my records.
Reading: 0.125
